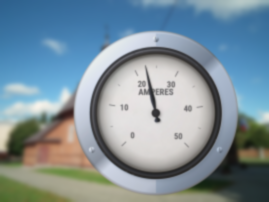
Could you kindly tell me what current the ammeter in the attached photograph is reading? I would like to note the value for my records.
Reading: 22.5 A
